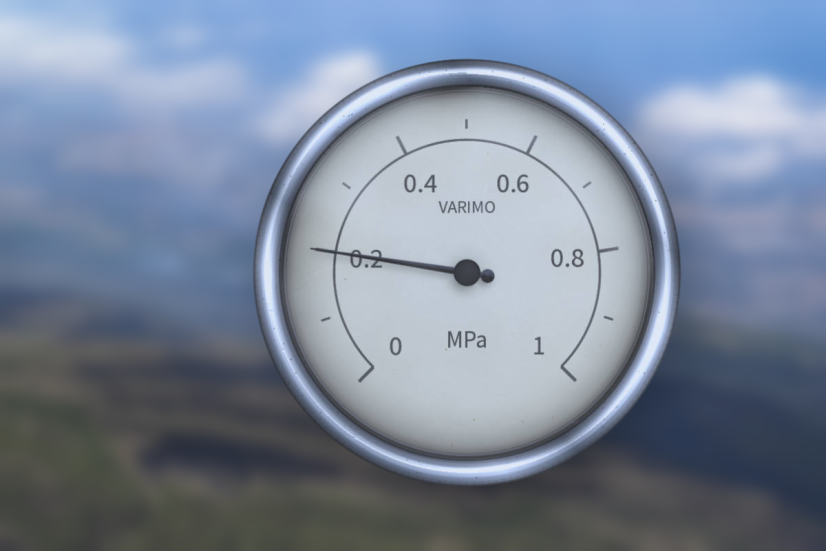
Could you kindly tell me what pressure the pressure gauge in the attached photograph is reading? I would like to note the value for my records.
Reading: 0.2 MPa
